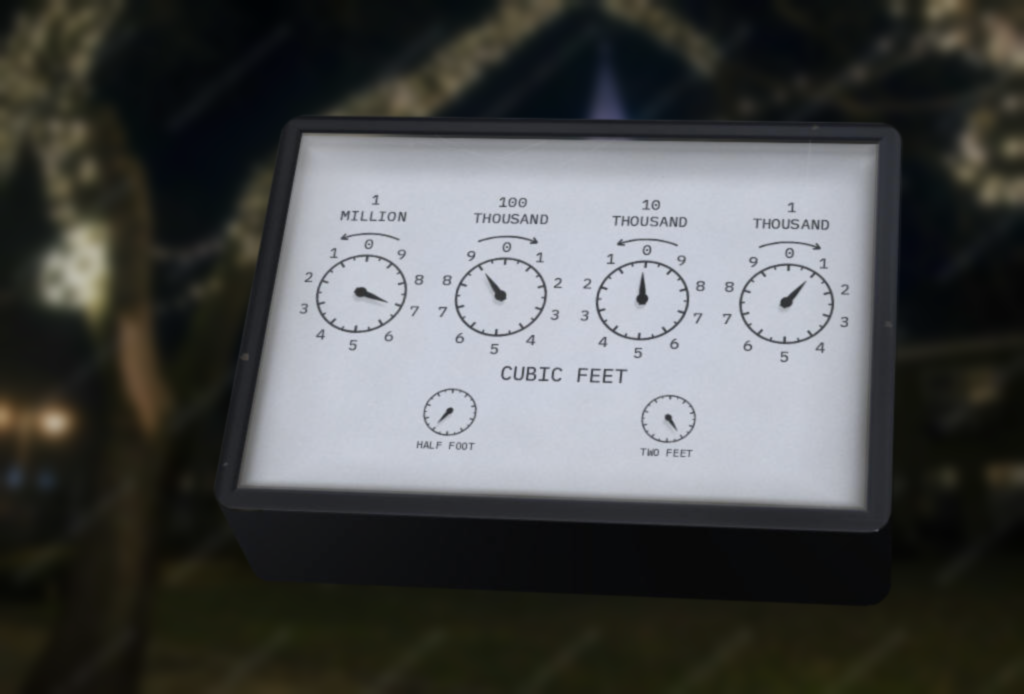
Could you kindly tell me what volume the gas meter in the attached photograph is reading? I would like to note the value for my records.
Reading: 690100 ft³
